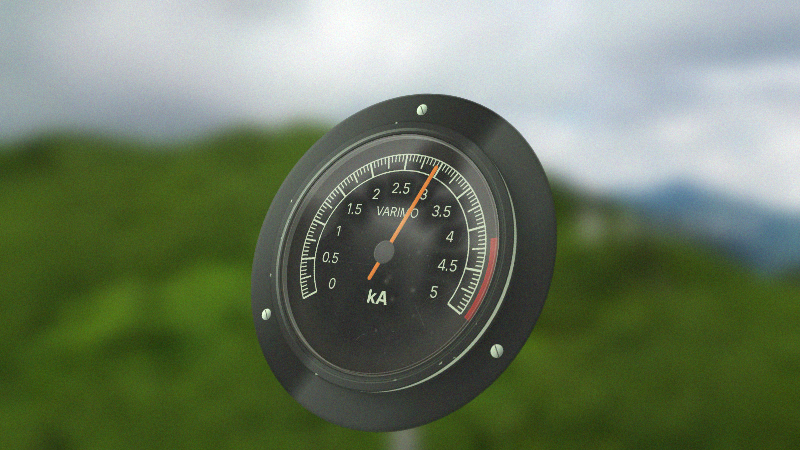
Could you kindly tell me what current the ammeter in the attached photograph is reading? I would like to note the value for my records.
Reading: 3 kA
